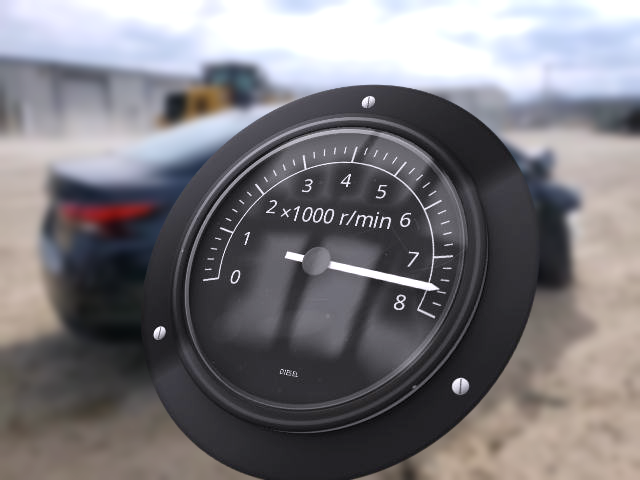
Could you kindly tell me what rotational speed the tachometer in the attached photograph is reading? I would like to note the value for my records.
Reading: 7600 rpm
